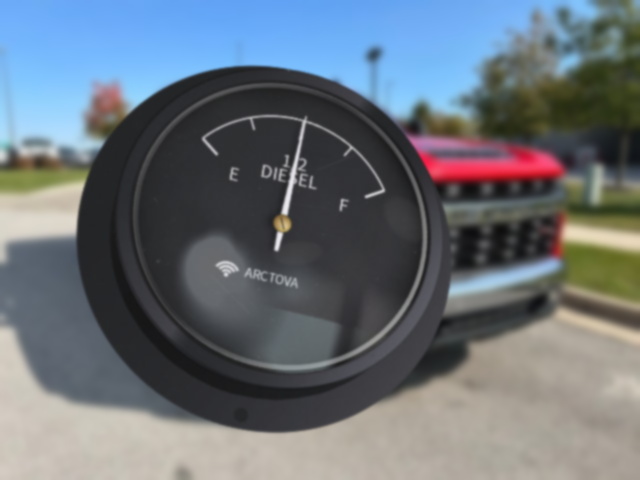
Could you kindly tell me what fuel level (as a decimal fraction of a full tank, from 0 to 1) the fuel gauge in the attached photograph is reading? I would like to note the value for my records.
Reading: 0.5
